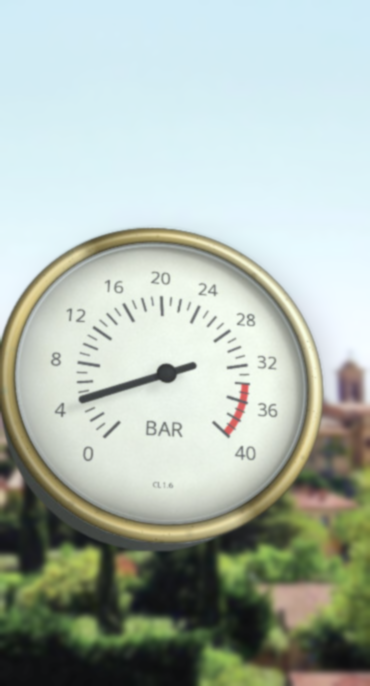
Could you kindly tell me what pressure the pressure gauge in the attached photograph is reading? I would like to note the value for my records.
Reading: 4 bar
